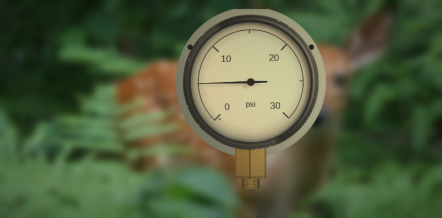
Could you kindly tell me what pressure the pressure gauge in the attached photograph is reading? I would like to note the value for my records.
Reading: 5 psi
